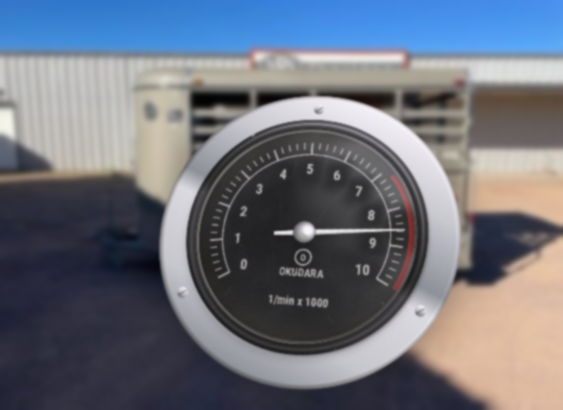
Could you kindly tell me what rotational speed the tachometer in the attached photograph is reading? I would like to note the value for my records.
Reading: 8600 rpm
